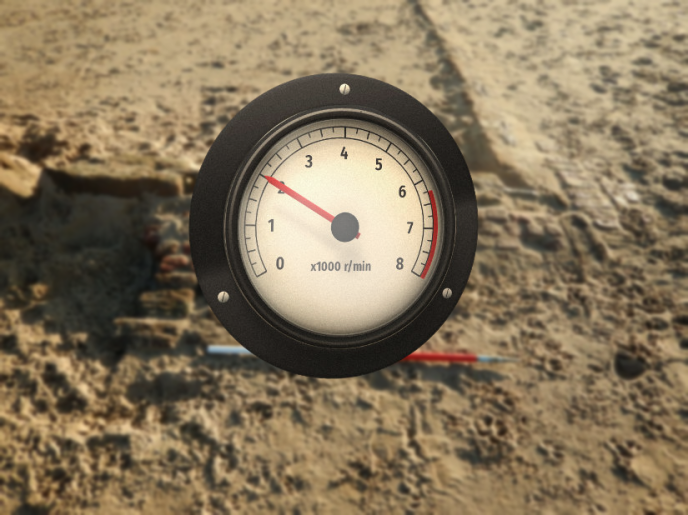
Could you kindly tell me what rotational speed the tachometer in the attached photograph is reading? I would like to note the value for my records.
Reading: 2000 rpm
